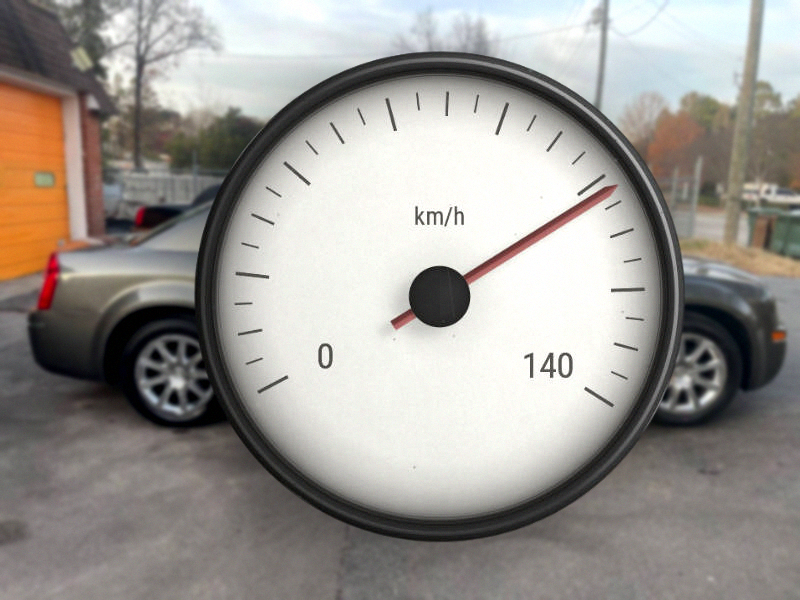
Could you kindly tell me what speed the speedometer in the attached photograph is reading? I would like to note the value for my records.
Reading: 102.5 km/h
